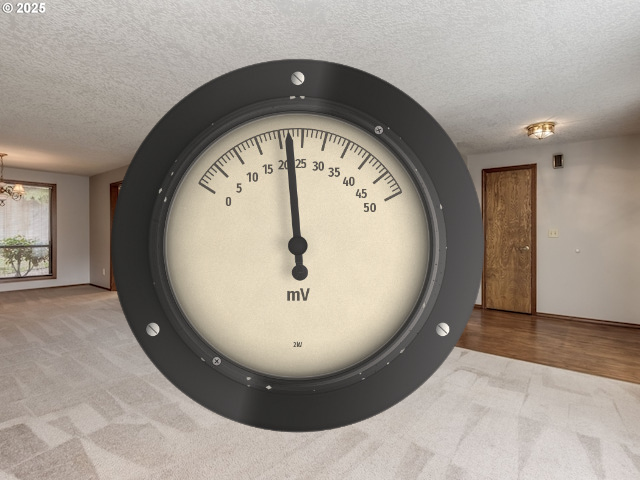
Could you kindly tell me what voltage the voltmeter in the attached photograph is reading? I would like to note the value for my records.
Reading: 22 mV
